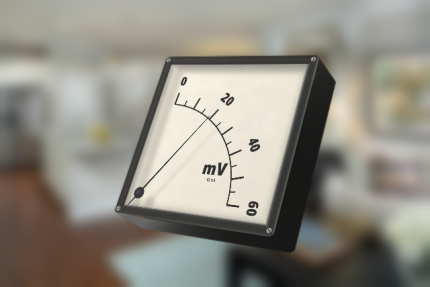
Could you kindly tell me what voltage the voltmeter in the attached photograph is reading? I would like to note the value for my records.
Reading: 20 mV
